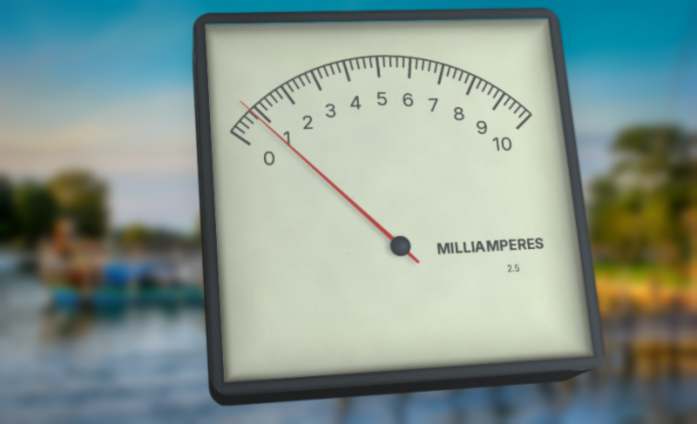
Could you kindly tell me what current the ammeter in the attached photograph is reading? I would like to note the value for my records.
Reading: 0.8 mA
